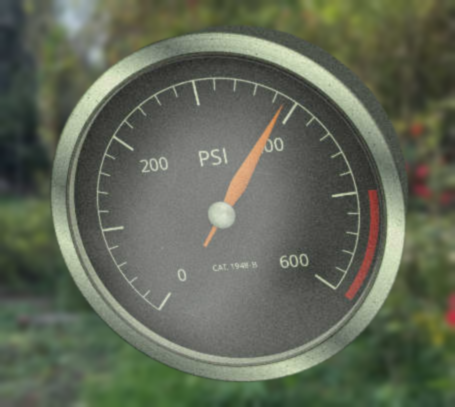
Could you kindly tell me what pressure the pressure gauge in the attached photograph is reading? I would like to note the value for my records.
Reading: 390 psi
